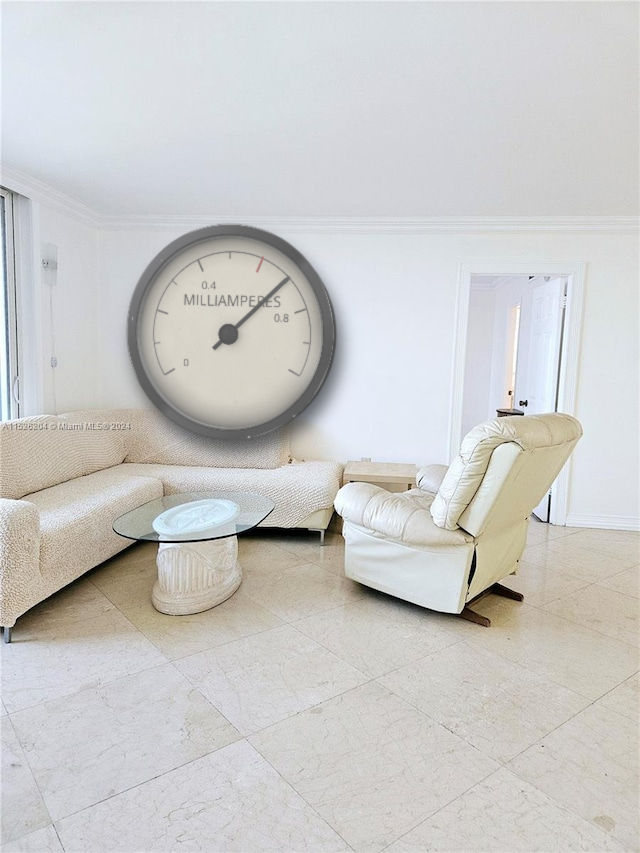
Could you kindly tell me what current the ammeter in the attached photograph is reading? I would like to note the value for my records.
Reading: 0.7 mA
